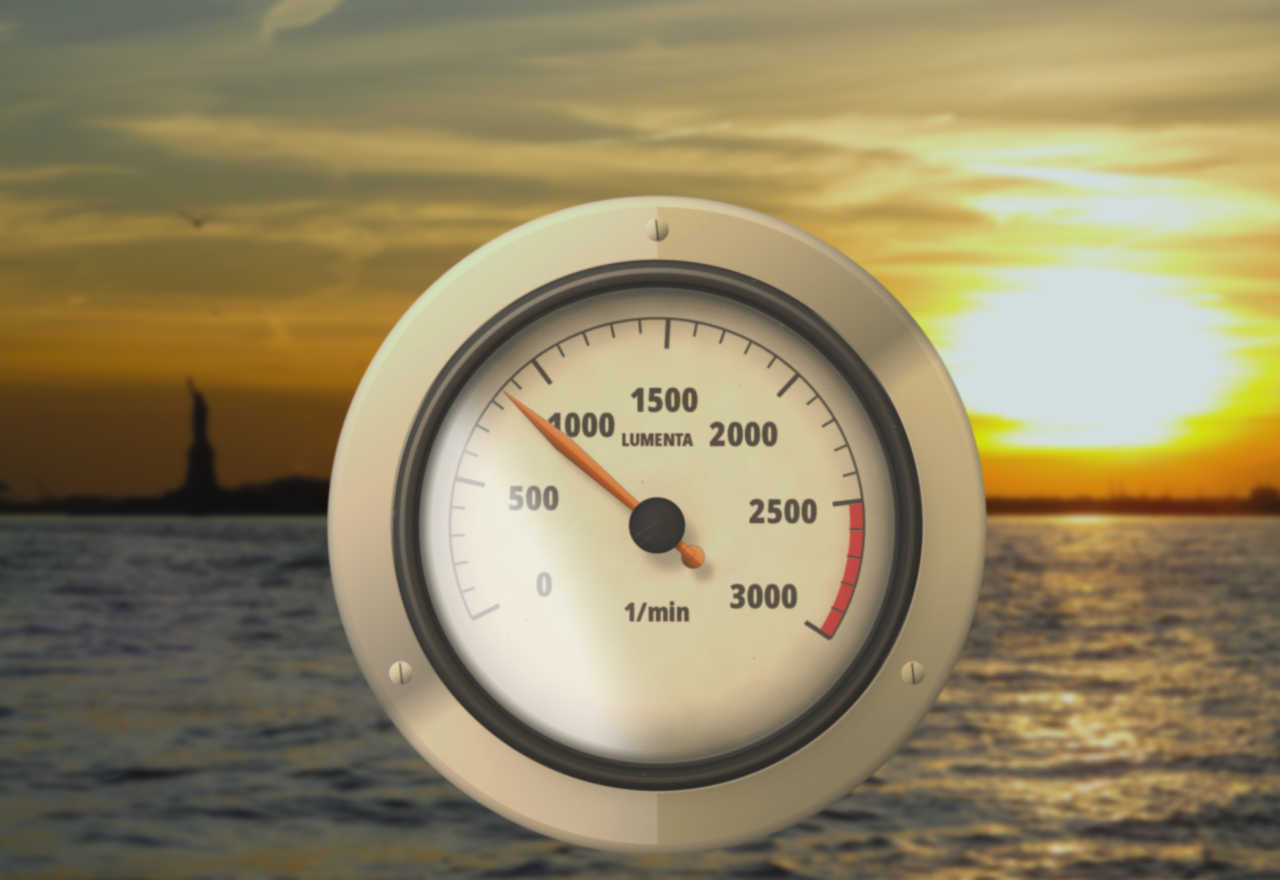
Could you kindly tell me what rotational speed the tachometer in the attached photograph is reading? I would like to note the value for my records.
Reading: 850 rpm
